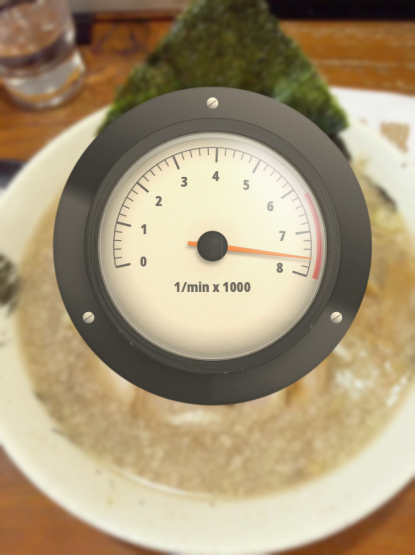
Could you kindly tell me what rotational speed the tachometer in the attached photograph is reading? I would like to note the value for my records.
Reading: 7600 rpm
